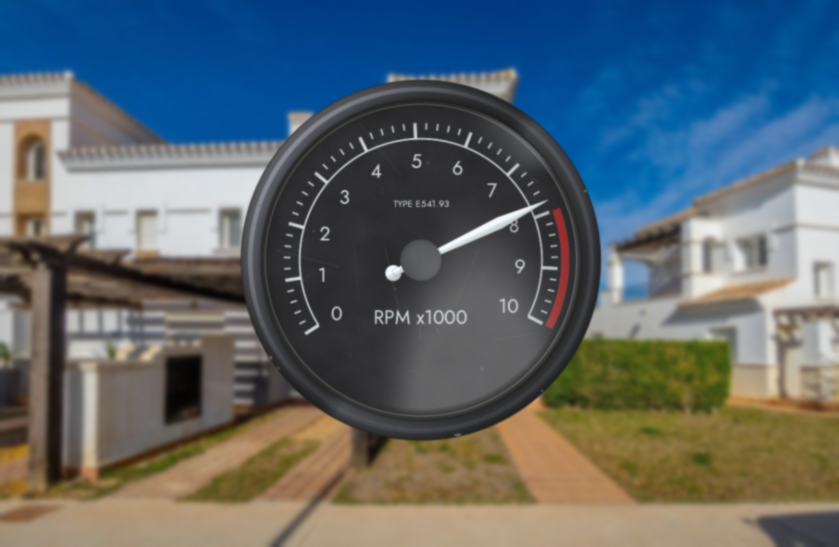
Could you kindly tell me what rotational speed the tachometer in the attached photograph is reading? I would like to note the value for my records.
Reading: 7800 rpm
